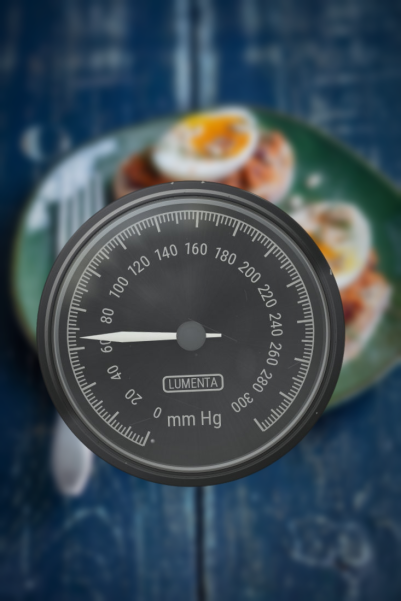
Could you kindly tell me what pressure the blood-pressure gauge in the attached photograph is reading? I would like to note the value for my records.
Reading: 66 mmHg
